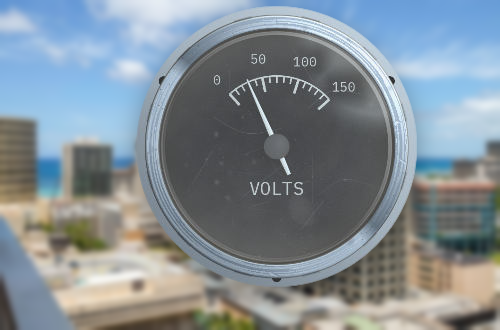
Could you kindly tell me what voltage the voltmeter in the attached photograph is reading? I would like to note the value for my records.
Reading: 30 V
